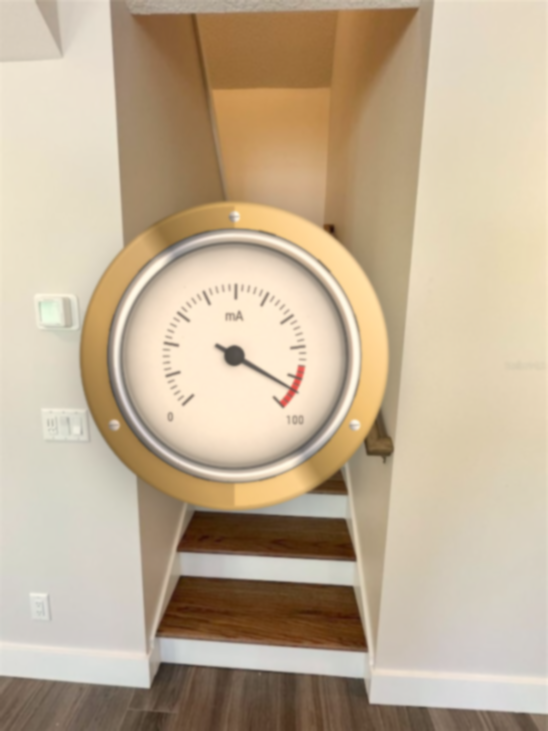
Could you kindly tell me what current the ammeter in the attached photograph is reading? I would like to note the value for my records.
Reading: 94 mA
